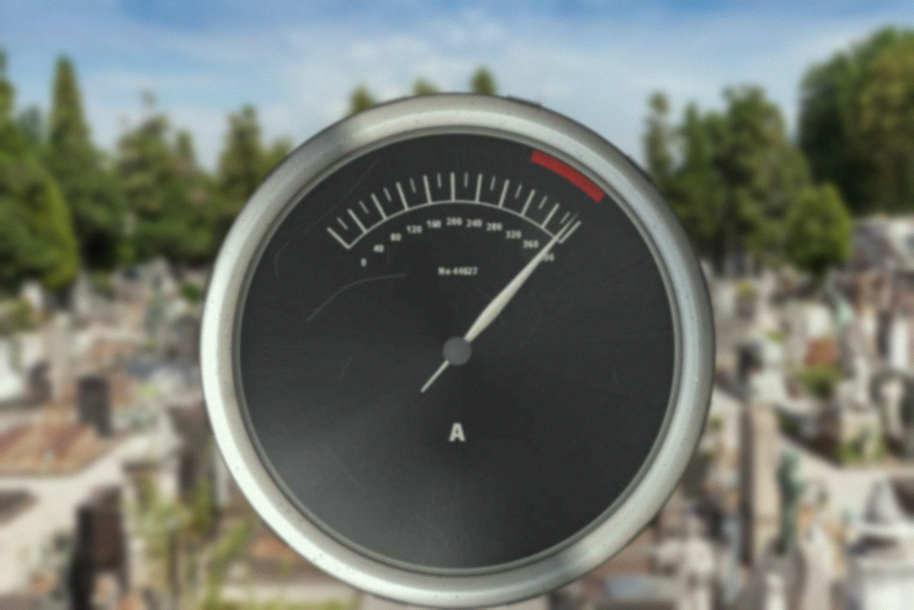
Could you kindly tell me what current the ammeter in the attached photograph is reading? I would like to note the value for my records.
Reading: 390 A
